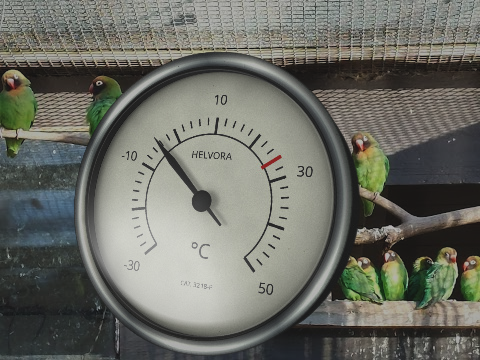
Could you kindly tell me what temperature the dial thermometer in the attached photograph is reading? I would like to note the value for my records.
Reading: -4 °C
